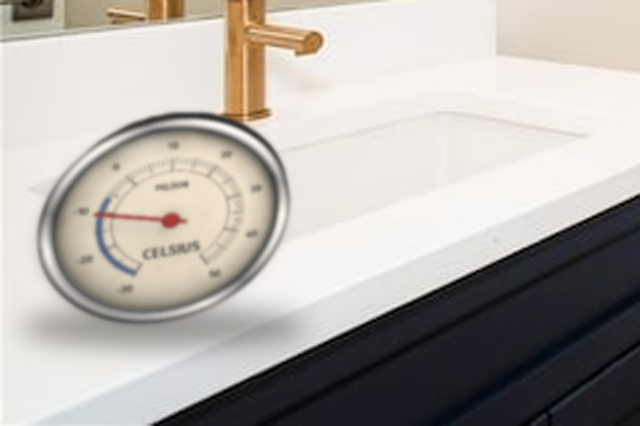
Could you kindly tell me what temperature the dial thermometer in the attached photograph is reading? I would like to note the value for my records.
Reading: -10 °C
